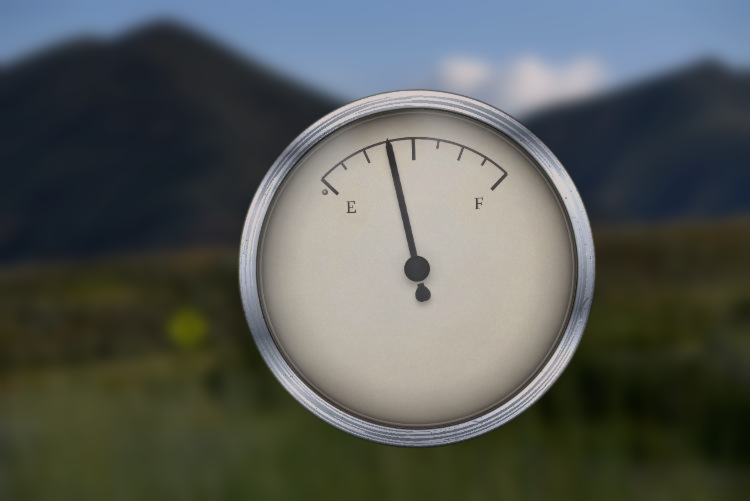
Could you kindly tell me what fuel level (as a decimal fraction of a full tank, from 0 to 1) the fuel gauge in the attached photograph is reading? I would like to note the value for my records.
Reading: 0.375
